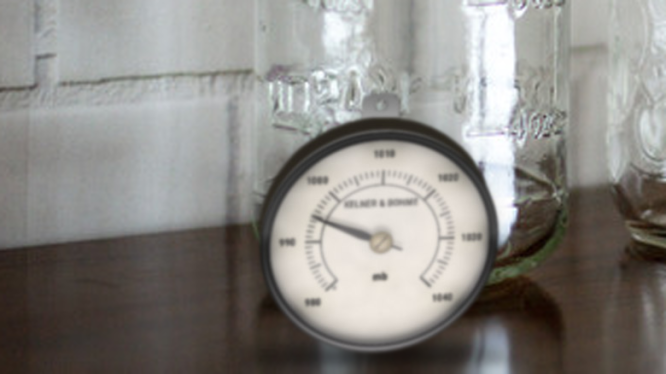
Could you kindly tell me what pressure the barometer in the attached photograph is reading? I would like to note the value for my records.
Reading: 995 mbar
